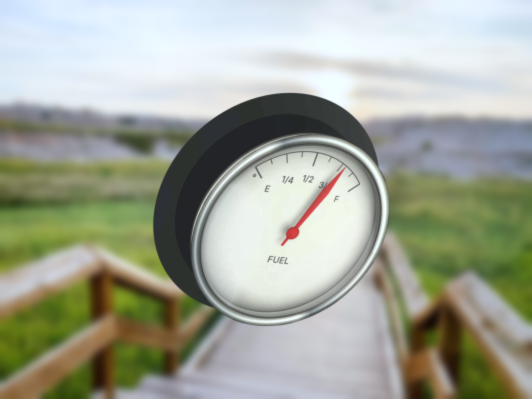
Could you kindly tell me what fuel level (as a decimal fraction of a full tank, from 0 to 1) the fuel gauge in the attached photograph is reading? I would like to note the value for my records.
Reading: 0.75
